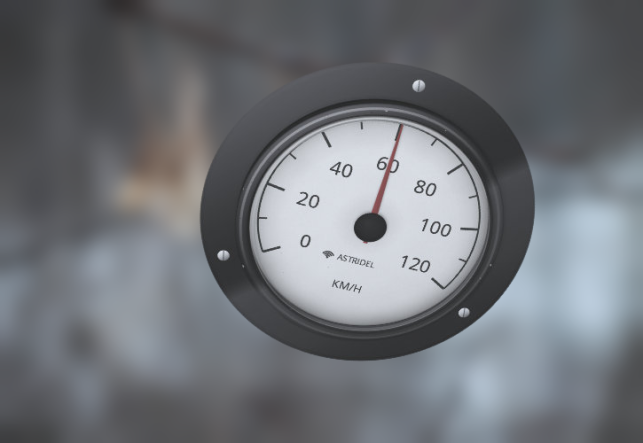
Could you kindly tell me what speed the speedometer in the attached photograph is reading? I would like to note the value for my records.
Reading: 60 km/h
